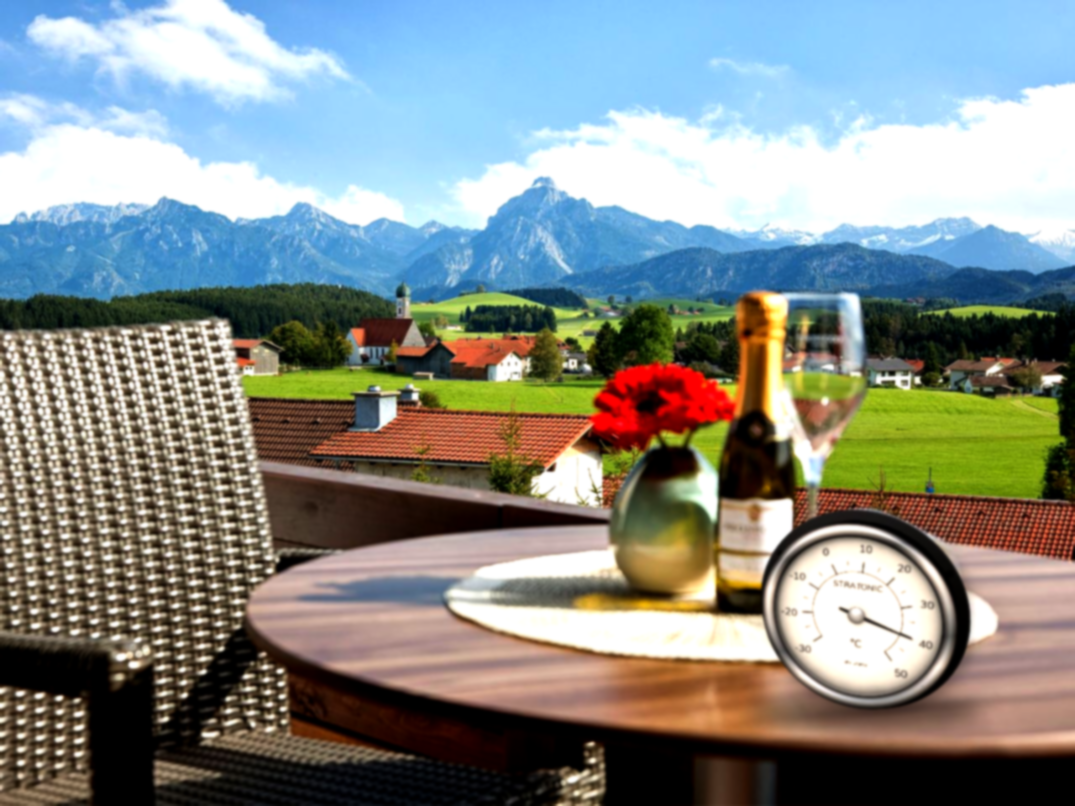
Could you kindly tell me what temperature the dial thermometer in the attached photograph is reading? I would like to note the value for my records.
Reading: 40 °C
